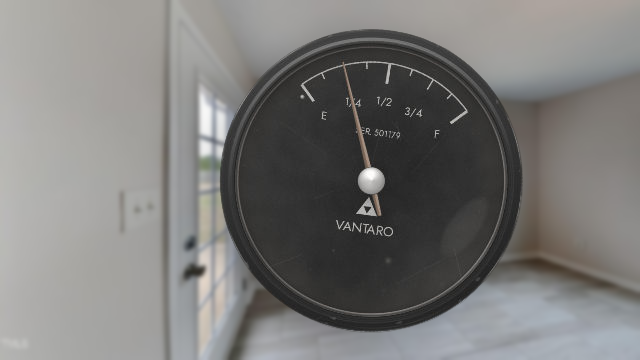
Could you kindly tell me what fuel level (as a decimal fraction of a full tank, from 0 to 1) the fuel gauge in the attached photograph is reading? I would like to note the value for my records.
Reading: 0.25
